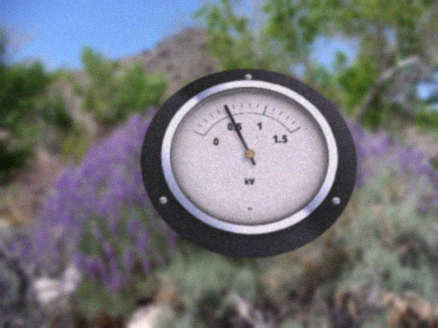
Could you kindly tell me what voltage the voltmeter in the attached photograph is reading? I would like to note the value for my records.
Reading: 0.5 kV
